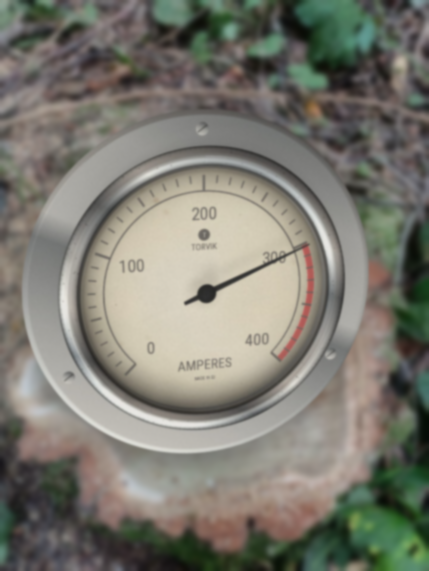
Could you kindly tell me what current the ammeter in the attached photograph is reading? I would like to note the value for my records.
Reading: 300 A
